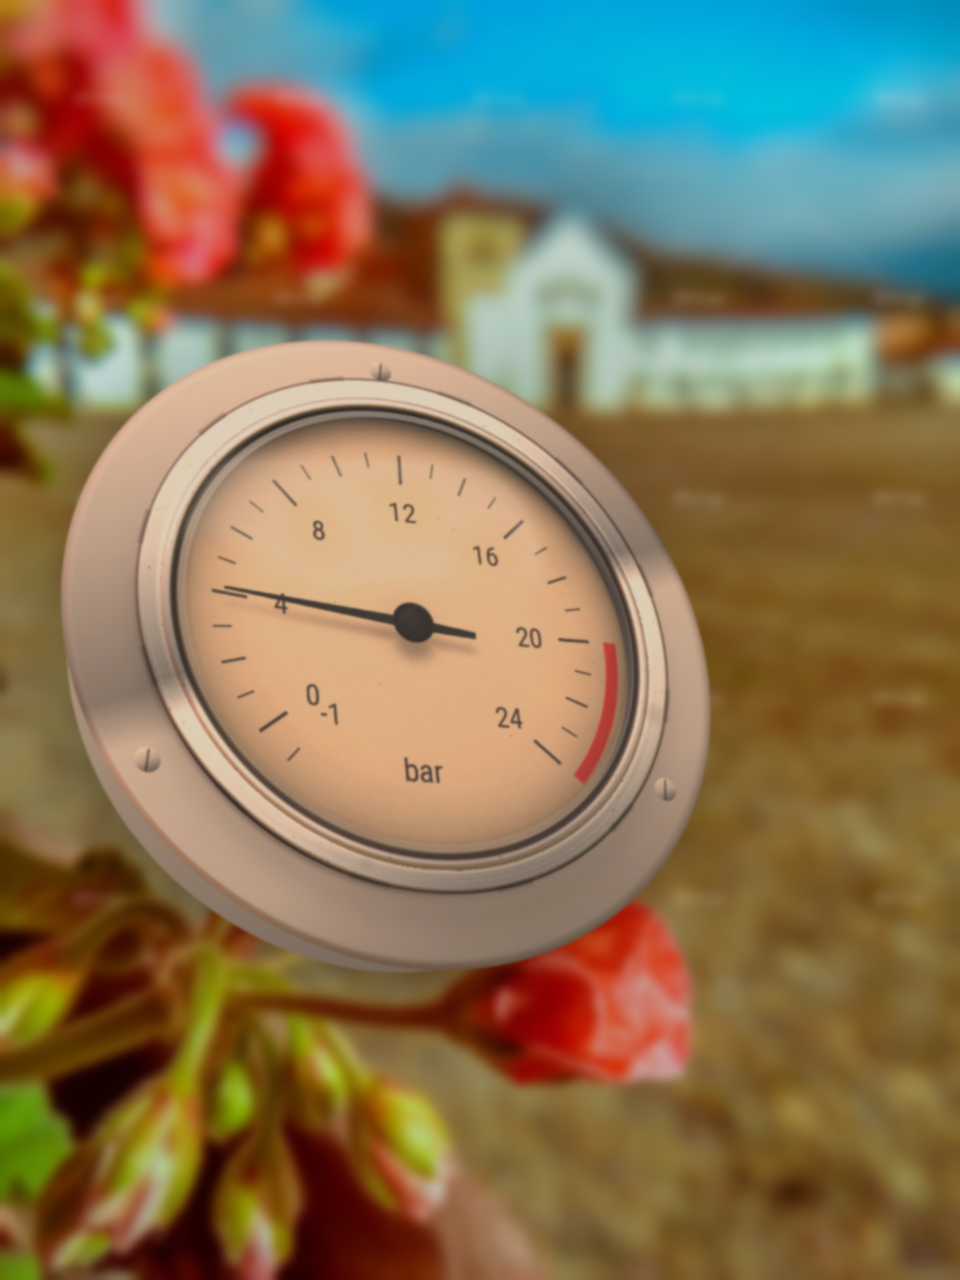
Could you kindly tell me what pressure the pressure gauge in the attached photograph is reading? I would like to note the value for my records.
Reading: 4 bar
